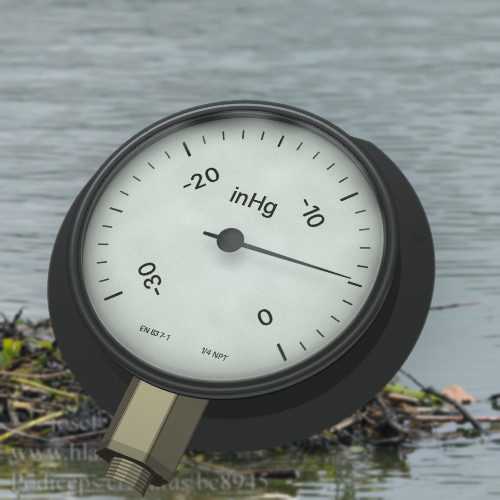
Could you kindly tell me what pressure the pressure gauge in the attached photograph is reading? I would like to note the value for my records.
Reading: -5 inHg
